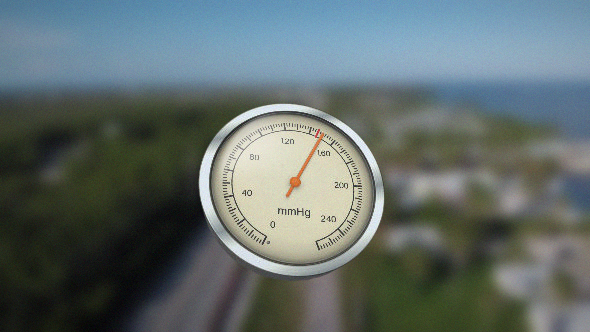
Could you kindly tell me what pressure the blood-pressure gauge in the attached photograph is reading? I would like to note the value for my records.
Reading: 150 mmHg
